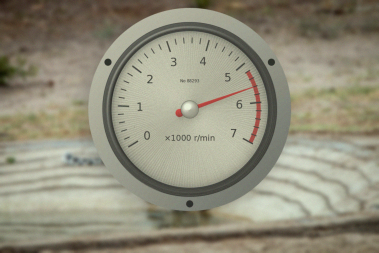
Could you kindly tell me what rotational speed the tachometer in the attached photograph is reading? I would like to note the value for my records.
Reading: 5600 rpm
